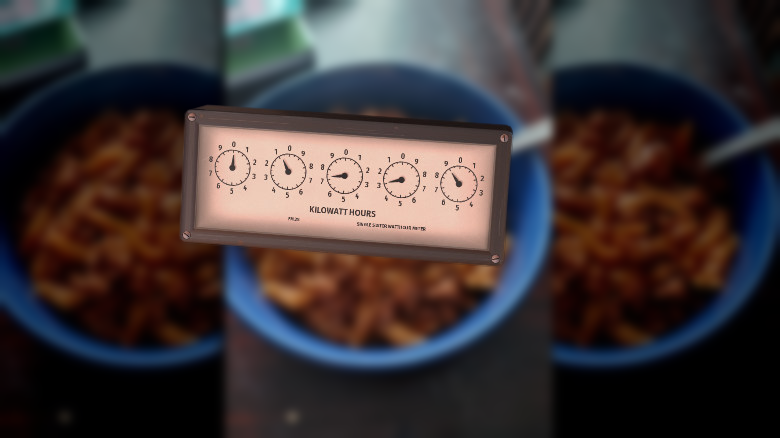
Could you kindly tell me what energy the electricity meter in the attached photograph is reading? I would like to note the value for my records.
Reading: 729 kWh
